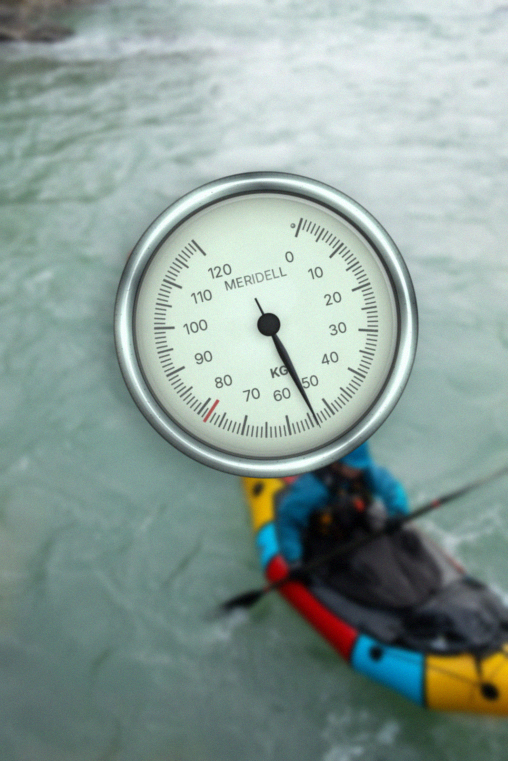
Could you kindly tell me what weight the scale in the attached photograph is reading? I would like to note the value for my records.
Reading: 54 kg
